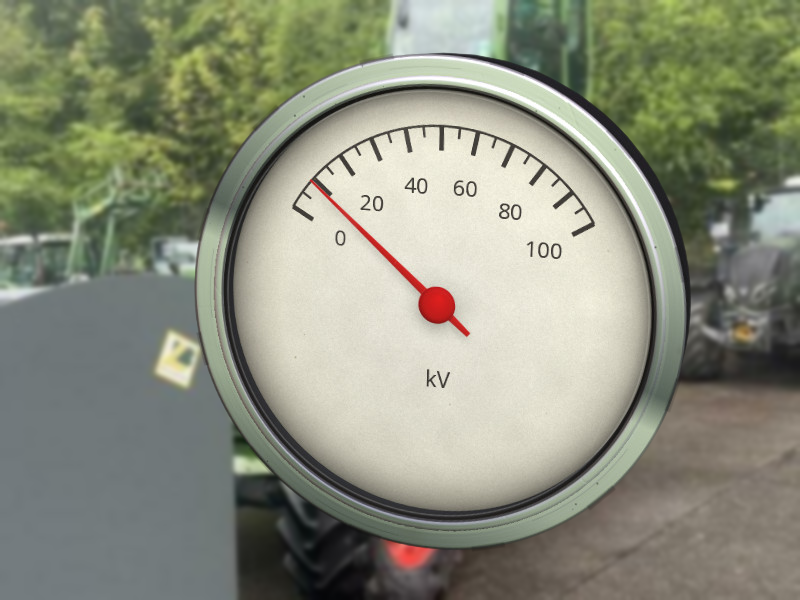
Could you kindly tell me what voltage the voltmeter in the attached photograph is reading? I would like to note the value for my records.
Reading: 10 kV
